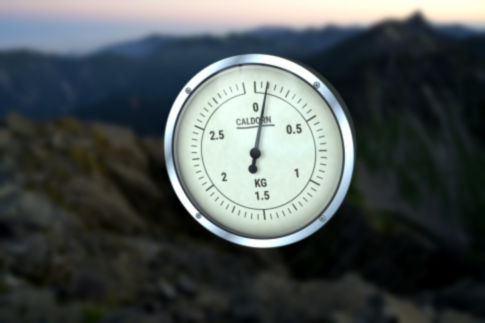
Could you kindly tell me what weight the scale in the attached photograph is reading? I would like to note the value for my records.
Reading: 0.1 kg
